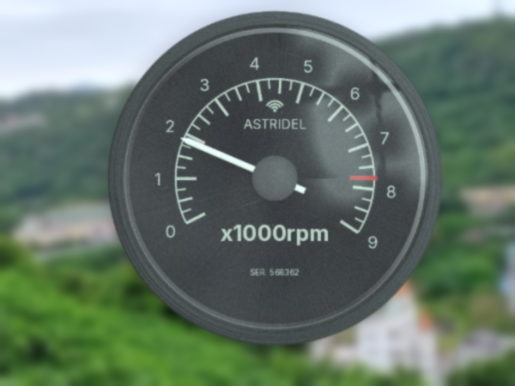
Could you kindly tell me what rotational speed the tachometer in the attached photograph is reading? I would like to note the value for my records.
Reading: 1875 rpm
